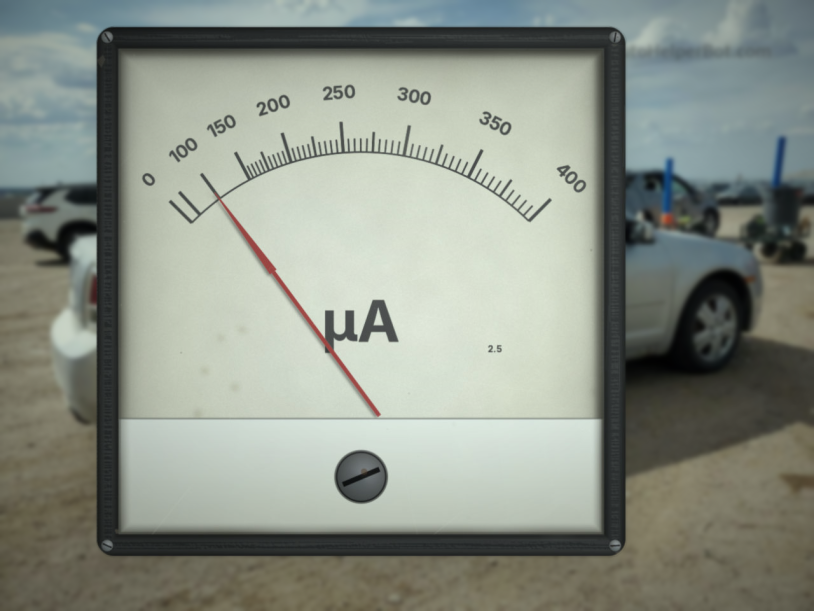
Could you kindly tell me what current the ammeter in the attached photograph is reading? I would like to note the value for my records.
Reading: 100 µA
